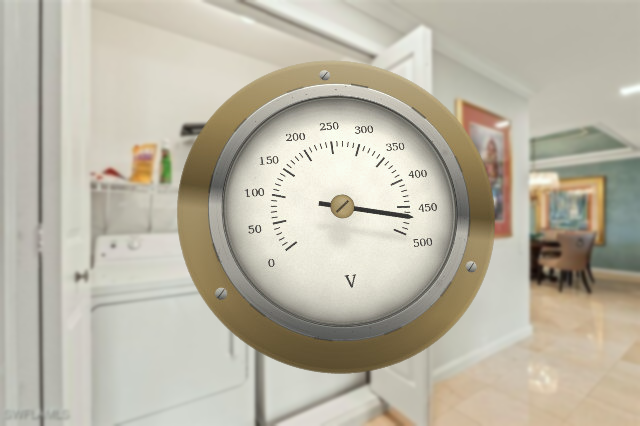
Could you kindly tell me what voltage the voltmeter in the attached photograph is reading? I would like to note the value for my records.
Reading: 470 V
